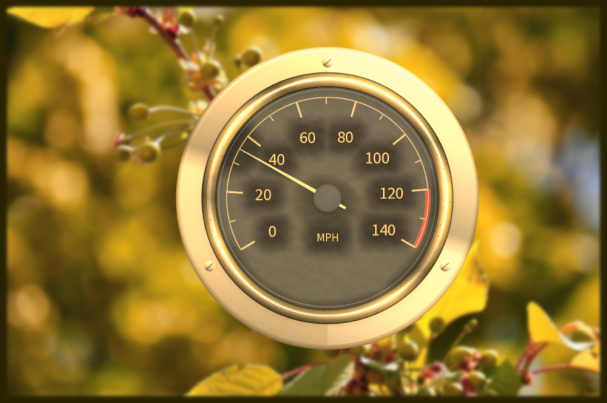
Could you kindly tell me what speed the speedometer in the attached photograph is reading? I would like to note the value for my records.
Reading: 35 mph
